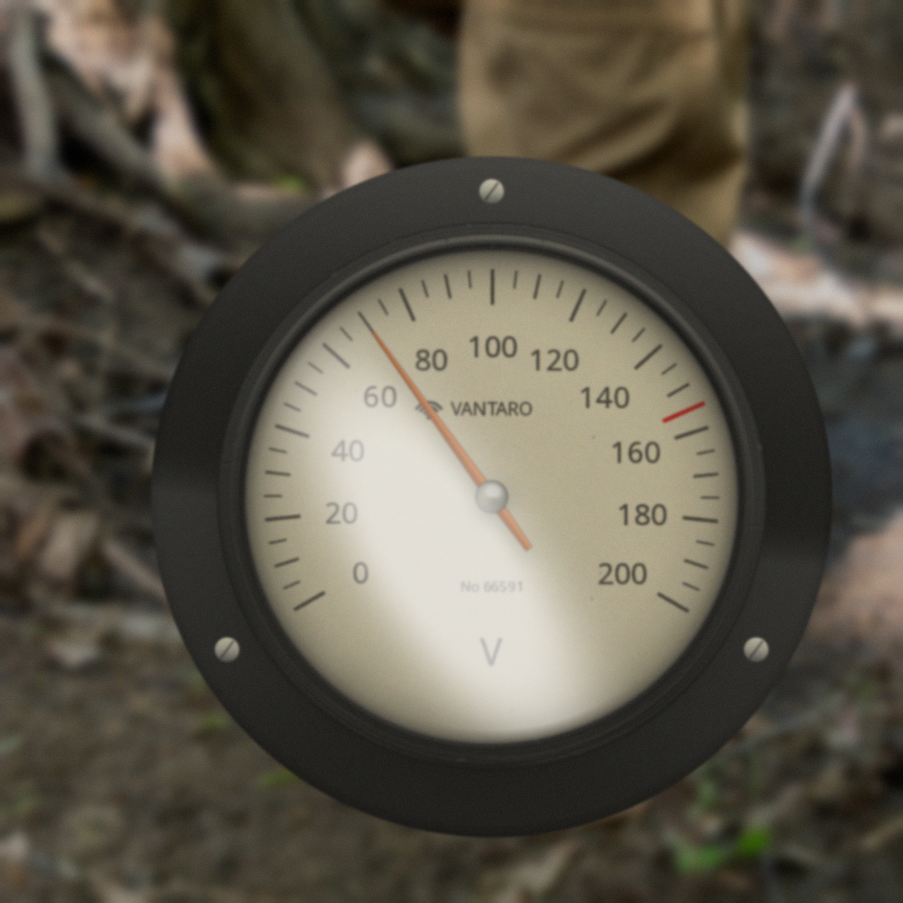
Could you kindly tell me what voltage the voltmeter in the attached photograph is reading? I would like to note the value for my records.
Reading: 70 V
